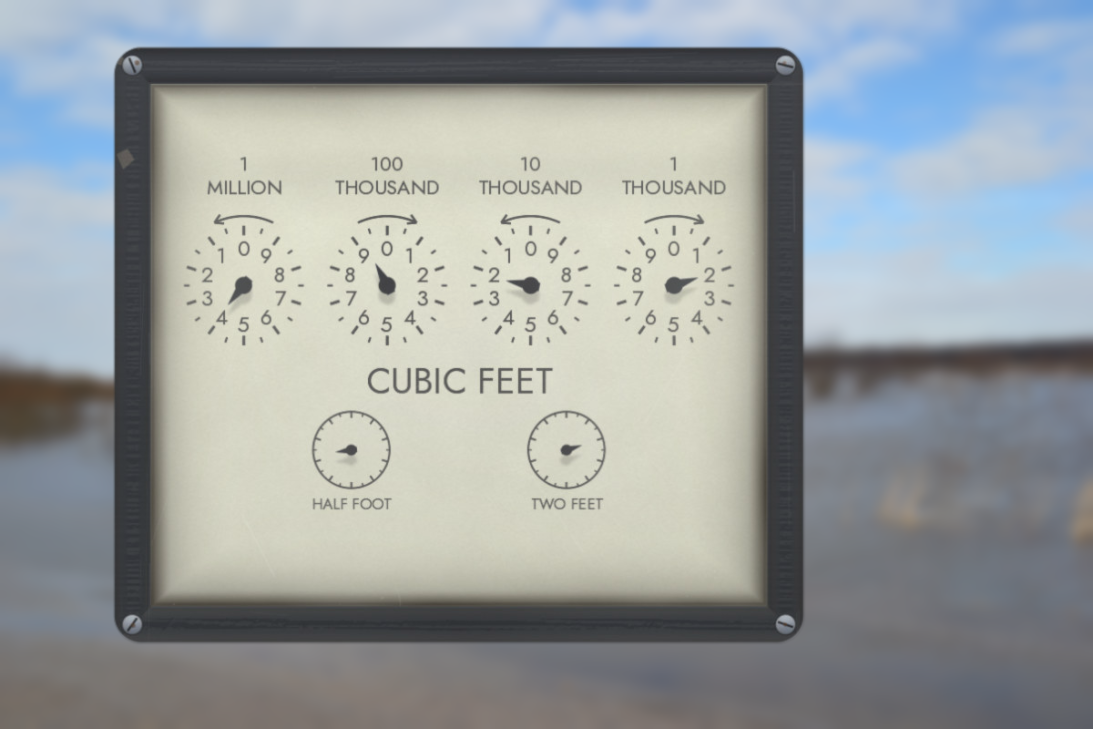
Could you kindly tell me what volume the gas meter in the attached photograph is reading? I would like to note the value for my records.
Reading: 392200 ft³
